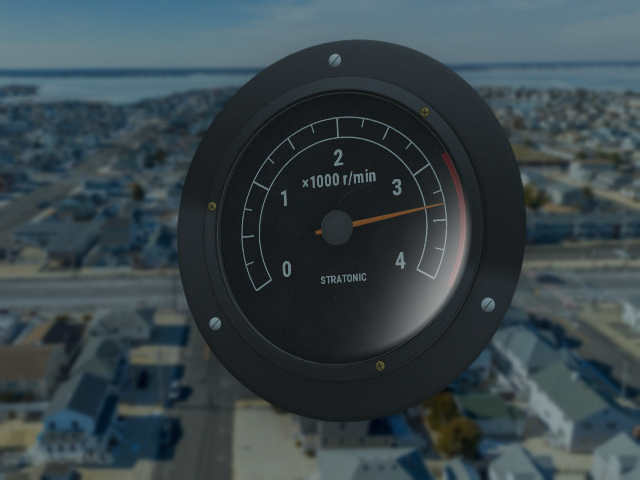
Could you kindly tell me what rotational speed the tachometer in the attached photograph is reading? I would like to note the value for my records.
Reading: 3375 rpm
